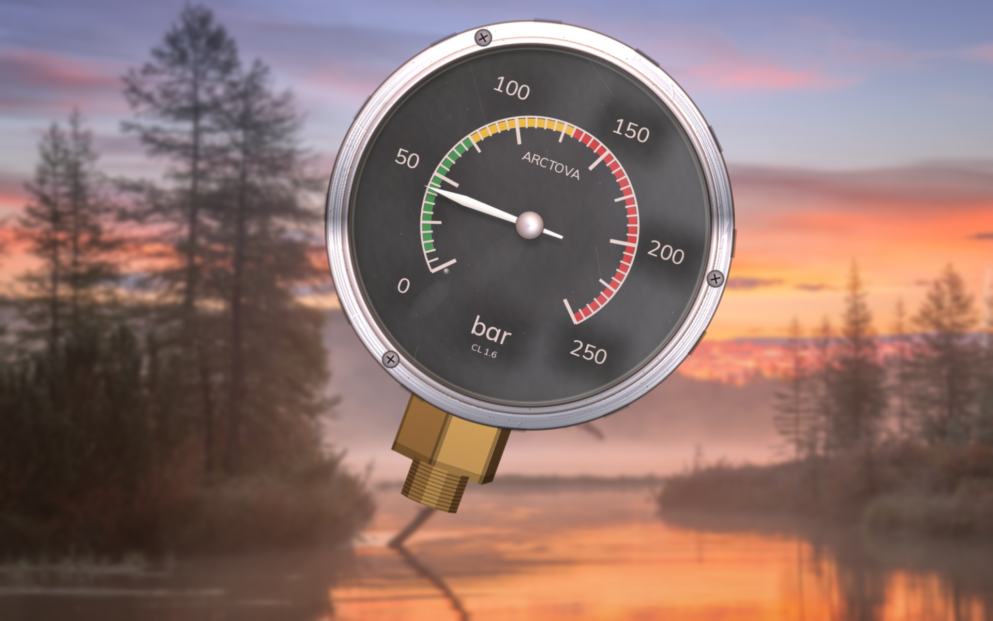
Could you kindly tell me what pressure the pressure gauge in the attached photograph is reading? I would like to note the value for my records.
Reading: 42.5 bar
